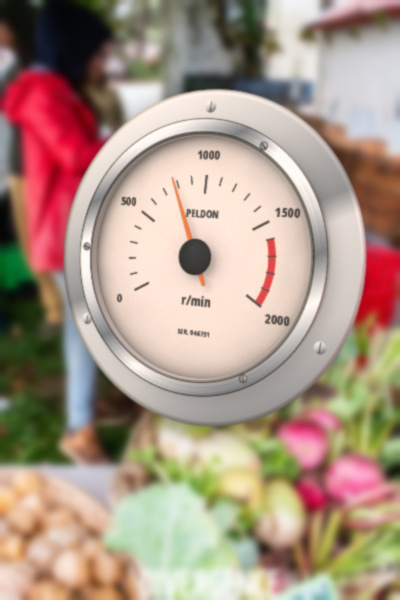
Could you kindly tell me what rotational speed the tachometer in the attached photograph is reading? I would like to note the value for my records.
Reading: 800 rpm
